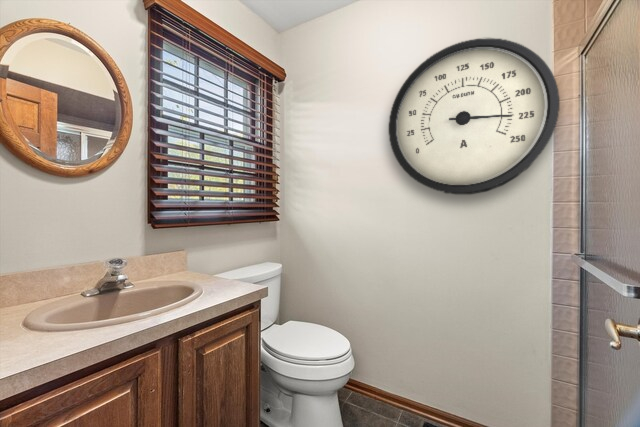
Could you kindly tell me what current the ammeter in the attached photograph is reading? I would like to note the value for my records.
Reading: 225 A
